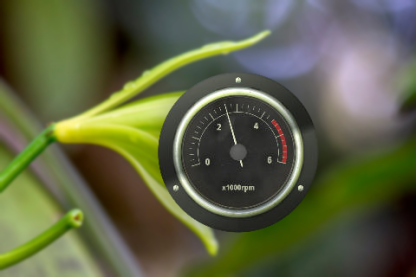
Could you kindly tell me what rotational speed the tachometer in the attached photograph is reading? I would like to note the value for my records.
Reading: 2600 rpm
